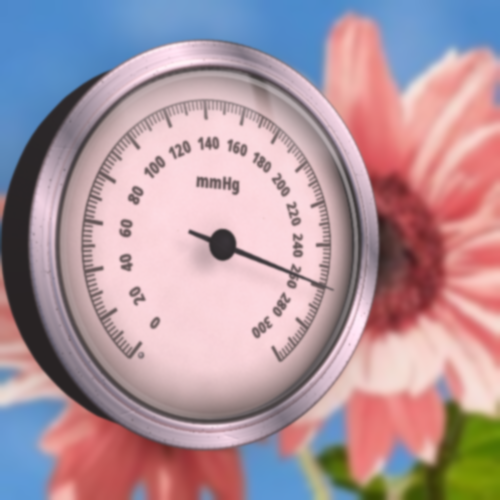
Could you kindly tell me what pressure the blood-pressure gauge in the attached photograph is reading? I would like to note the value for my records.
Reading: 260 mmHg
